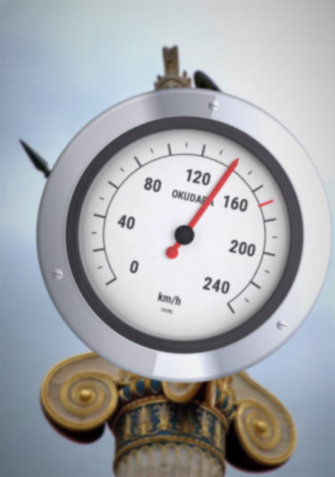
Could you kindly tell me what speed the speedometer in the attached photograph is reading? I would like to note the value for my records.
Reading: 140 km/h
